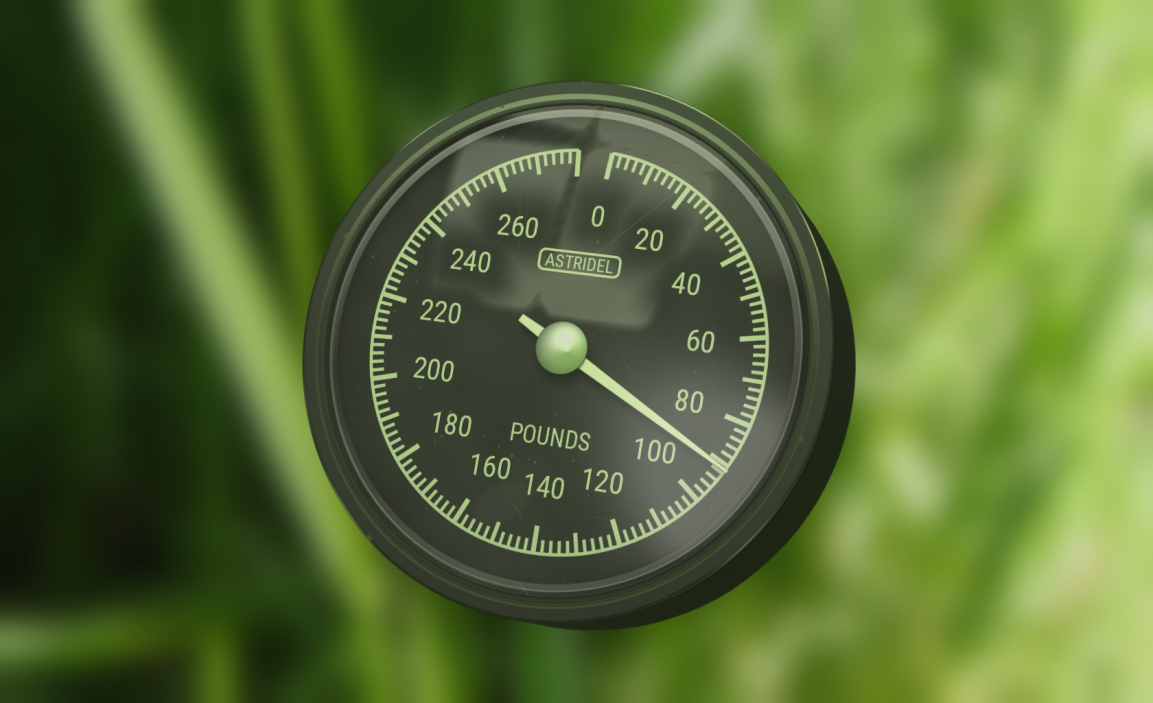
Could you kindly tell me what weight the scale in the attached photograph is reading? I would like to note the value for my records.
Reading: 91 lb
